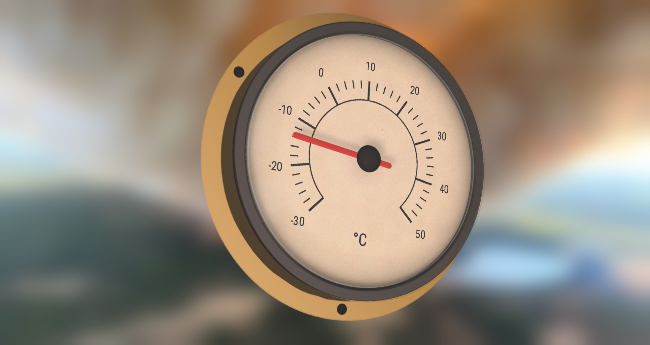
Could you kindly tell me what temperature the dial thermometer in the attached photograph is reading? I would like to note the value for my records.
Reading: -14 °C
